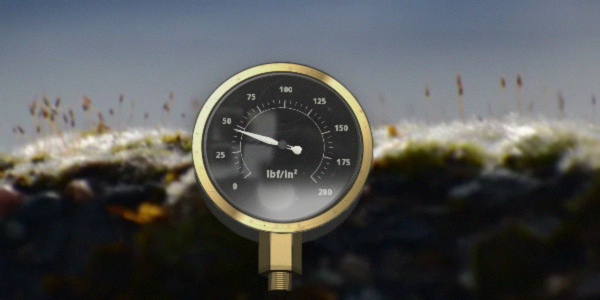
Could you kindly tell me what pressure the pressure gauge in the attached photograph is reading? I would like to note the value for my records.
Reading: 45 psi
